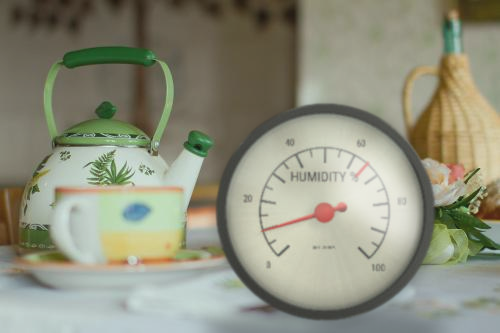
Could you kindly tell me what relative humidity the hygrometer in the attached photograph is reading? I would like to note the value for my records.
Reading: 10 %
